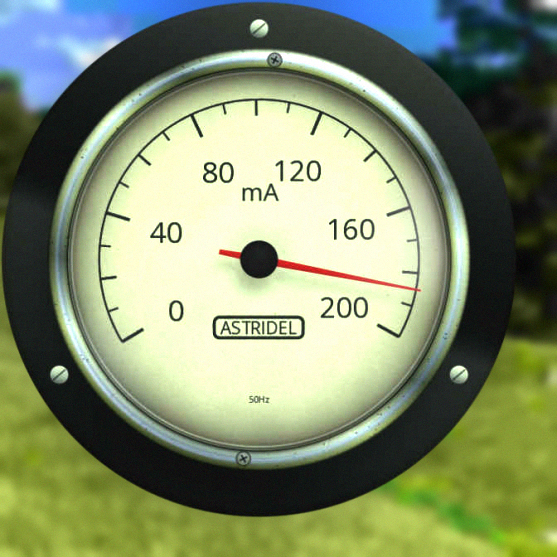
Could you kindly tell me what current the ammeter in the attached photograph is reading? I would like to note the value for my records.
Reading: 185 mA
